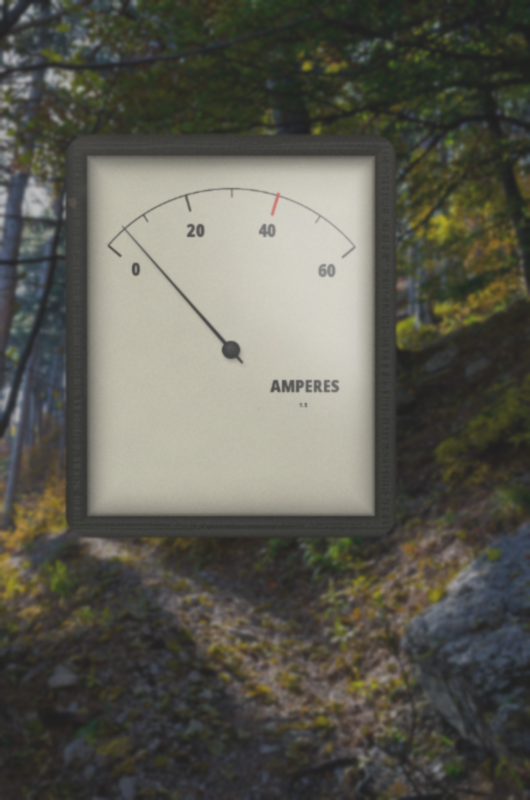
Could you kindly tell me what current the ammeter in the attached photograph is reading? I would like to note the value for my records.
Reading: 5 A
